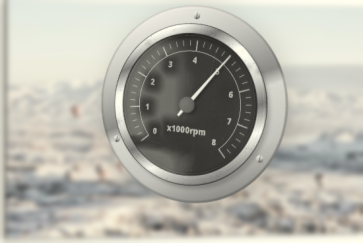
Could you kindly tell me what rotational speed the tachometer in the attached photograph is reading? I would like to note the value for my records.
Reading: 5000 rpm
